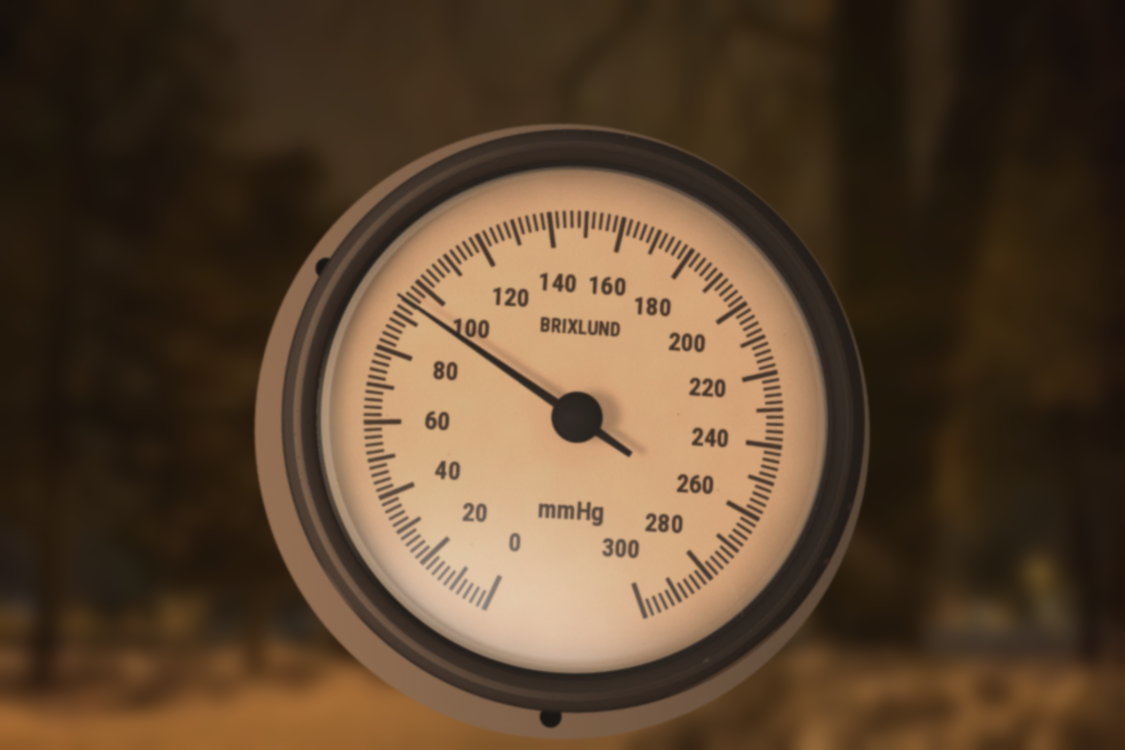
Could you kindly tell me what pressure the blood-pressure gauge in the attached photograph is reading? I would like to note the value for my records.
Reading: 94 mmHg
